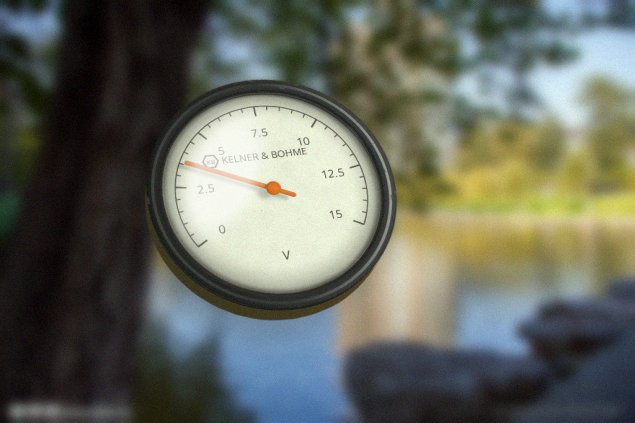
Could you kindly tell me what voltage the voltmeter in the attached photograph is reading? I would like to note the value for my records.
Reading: 3.5 V
